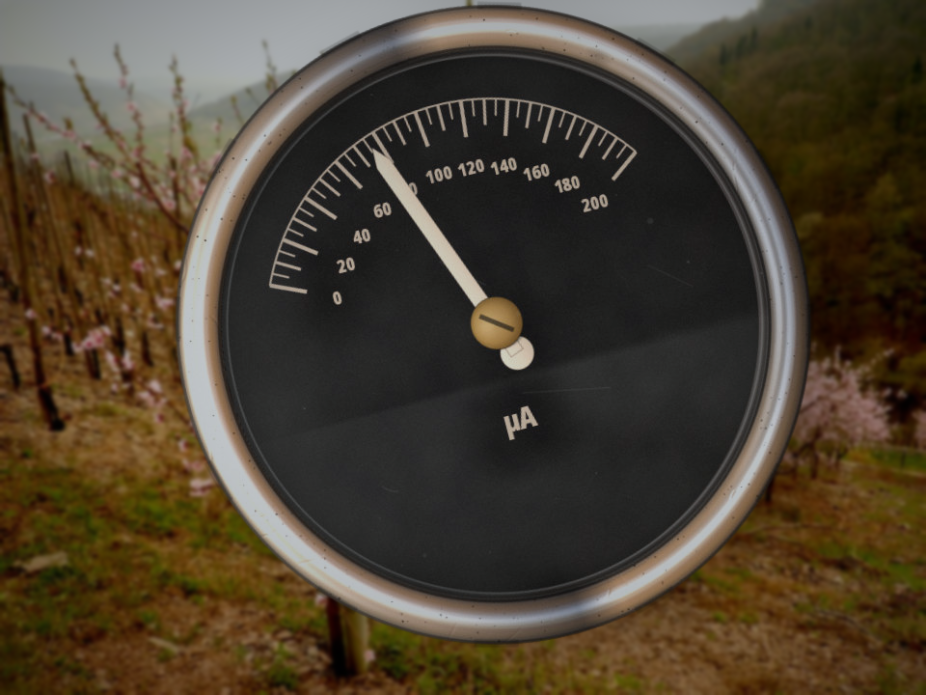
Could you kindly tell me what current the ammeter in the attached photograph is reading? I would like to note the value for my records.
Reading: 75 µA
